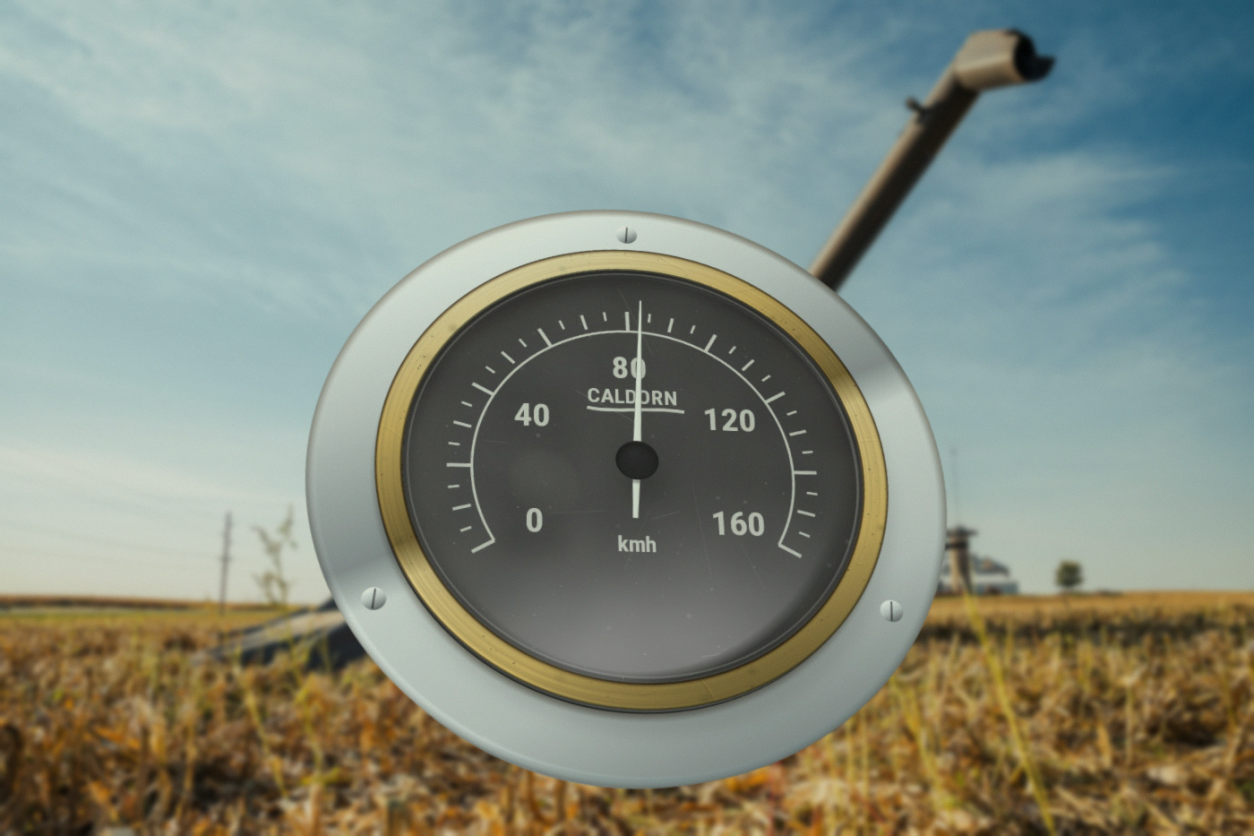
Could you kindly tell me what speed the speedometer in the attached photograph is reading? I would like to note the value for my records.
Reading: 82.5 km/h
